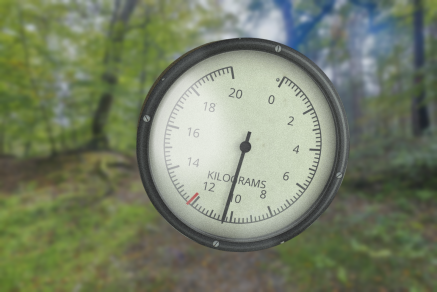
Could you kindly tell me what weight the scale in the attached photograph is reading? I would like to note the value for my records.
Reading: 10.4 kg
